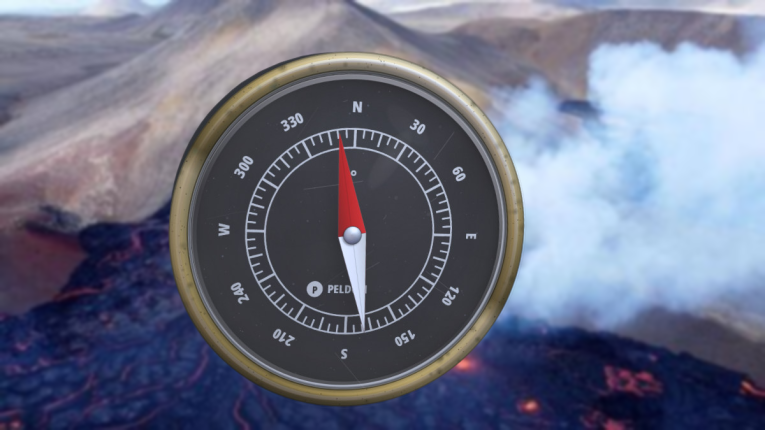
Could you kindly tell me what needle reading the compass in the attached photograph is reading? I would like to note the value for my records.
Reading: 350 °
